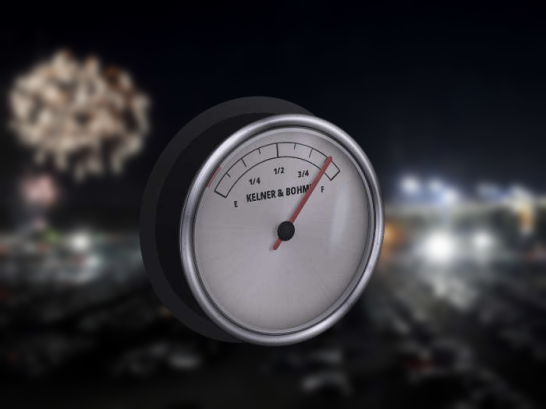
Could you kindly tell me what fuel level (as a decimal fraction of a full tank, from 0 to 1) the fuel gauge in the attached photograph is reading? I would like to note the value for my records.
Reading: 0.875
